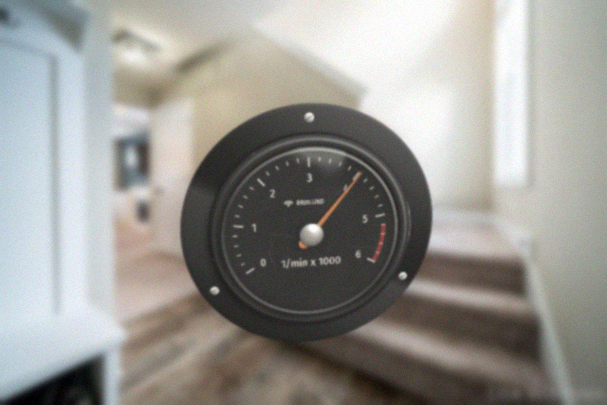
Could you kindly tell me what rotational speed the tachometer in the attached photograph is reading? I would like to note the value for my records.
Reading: 4000 rpm
